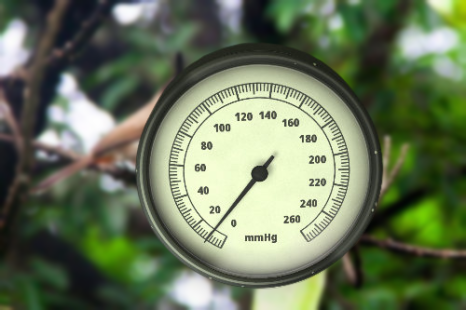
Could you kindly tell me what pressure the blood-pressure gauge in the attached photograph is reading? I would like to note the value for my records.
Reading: 10 mmHg
